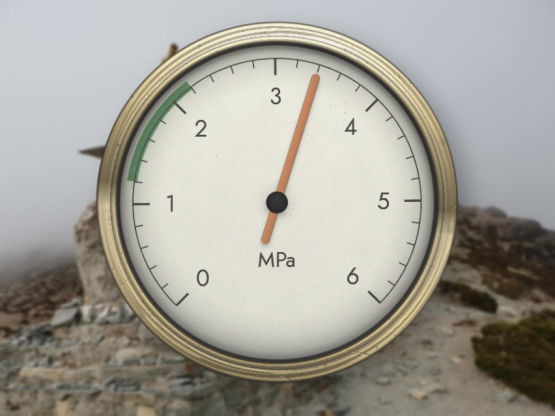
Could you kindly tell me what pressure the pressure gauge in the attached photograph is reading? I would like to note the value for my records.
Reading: 3.4 MPa
